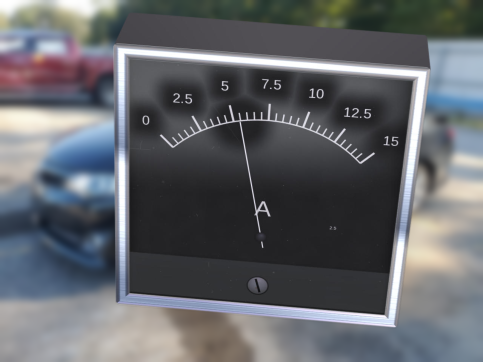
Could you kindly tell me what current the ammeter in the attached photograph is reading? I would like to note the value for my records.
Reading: 5.5 A
